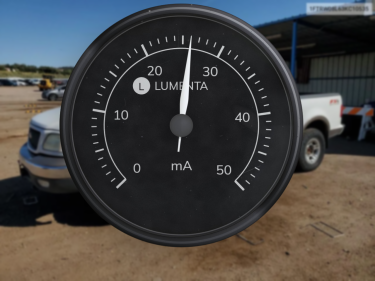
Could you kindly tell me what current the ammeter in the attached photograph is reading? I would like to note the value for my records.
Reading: 26 mA
